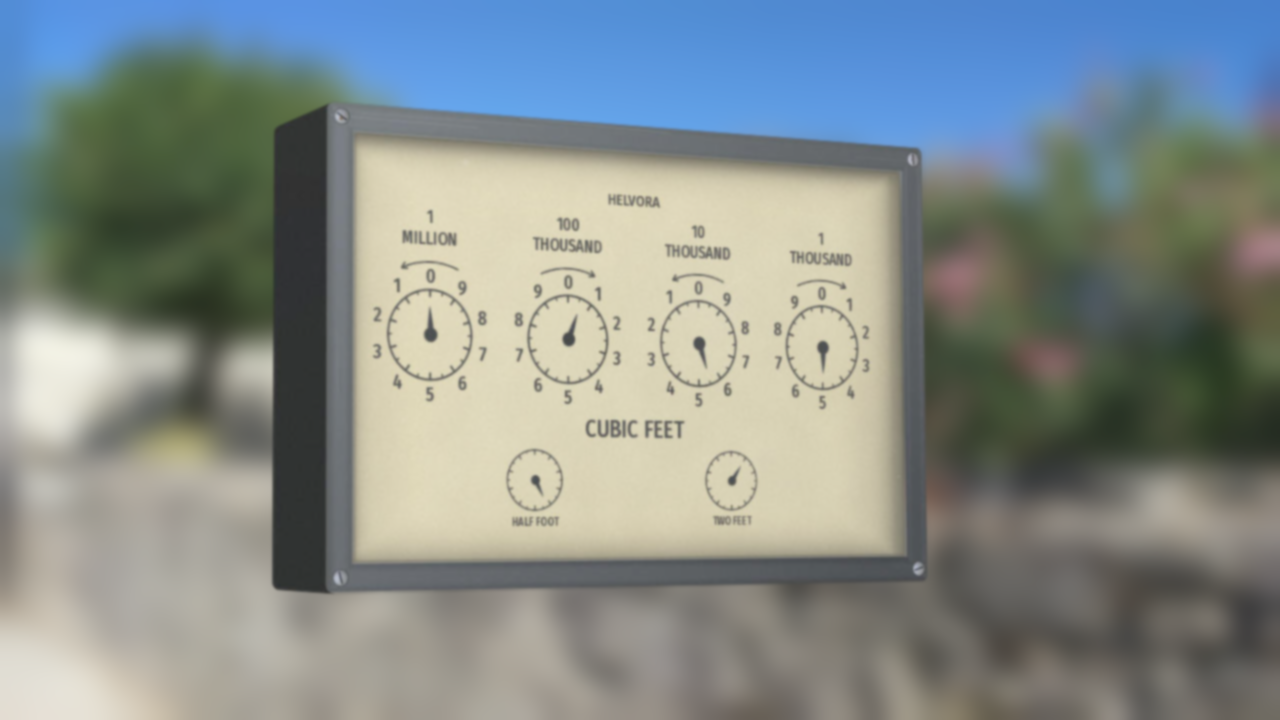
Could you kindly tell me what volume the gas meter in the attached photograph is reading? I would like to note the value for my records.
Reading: 5500 ft³
